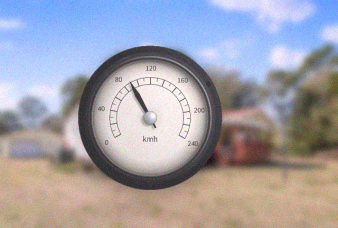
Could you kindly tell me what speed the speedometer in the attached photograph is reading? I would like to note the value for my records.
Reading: 90 km/h
